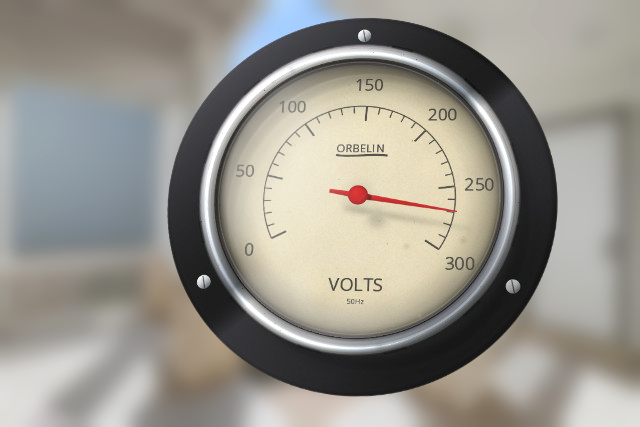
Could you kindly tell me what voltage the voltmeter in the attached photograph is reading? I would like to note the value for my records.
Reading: 270 V
